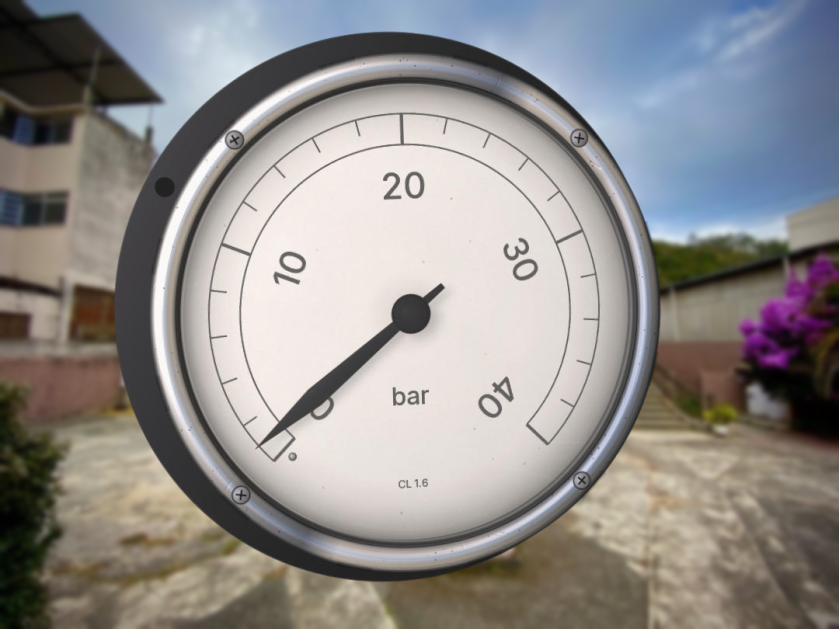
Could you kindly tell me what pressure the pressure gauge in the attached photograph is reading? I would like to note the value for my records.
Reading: 1 bar
